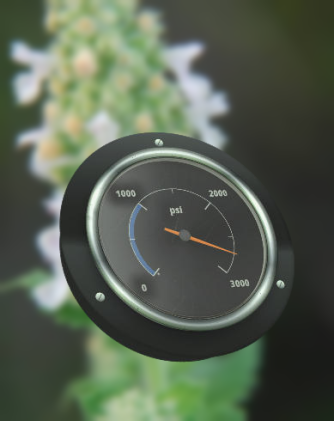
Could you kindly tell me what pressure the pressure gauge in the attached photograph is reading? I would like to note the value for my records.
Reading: 2750 psi
